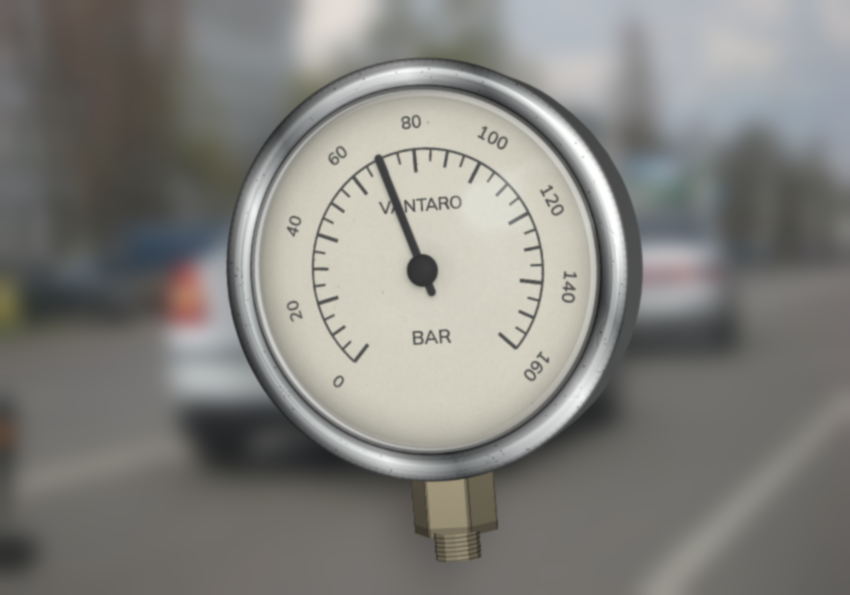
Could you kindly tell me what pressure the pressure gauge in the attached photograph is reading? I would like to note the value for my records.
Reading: 70 bar
